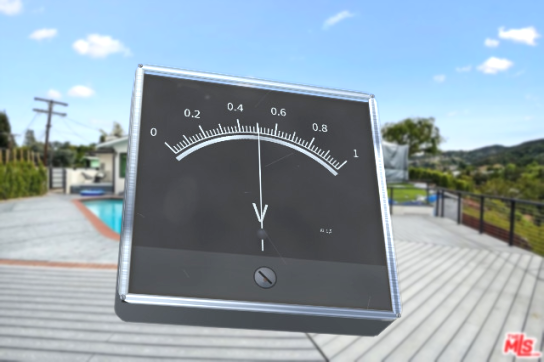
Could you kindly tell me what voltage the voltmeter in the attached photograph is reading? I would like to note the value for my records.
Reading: 0.5 V
